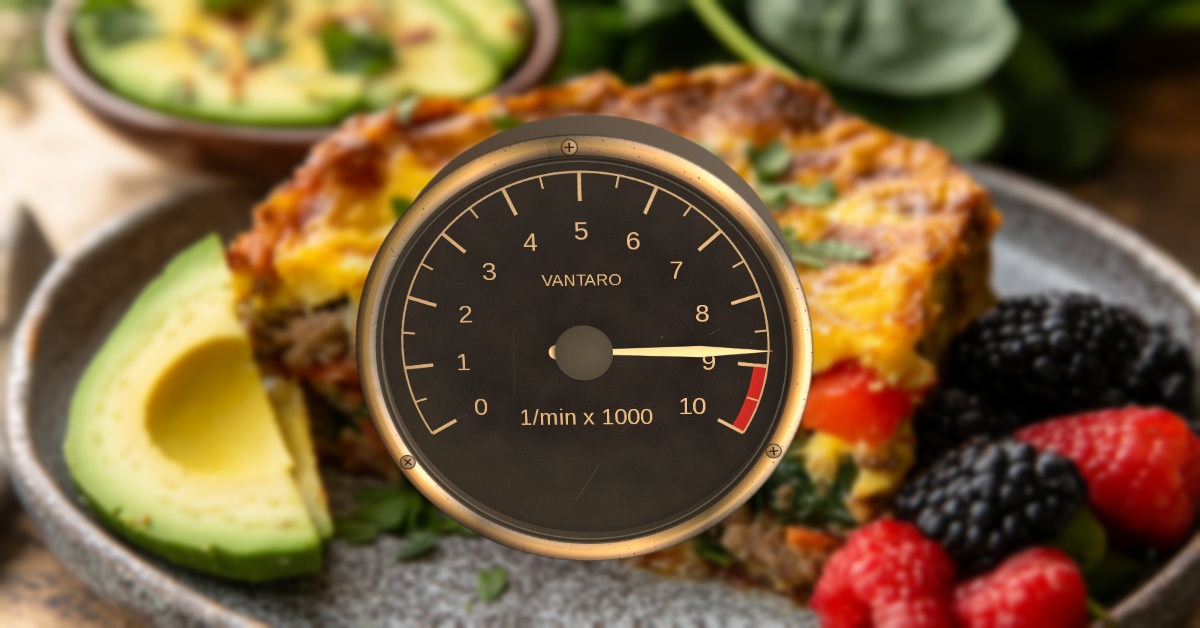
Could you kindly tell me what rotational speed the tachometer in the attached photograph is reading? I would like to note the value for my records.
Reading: 8750 rpm
